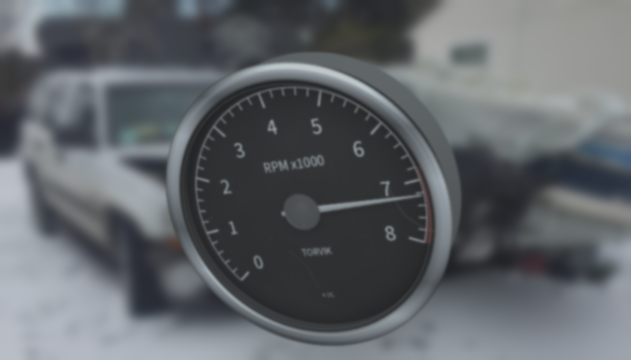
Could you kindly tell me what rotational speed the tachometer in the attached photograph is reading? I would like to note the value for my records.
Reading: 7200 rpm
